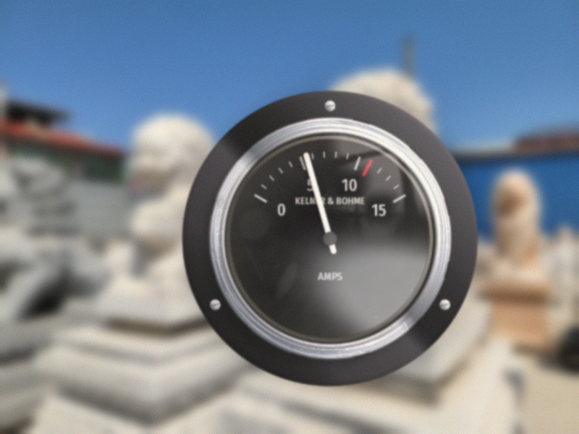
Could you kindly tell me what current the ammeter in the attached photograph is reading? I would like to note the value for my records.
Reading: 5.5 A
